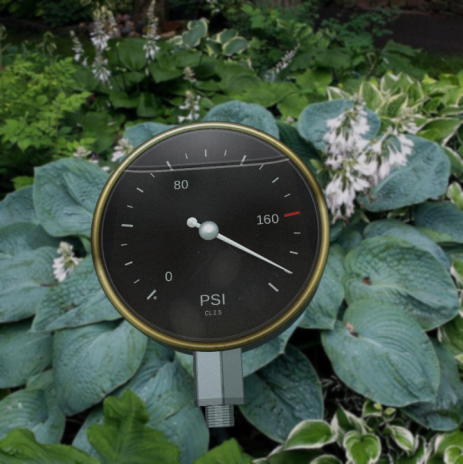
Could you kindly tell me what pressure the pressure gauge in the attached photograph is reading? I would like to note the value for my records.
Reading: 190 psi
